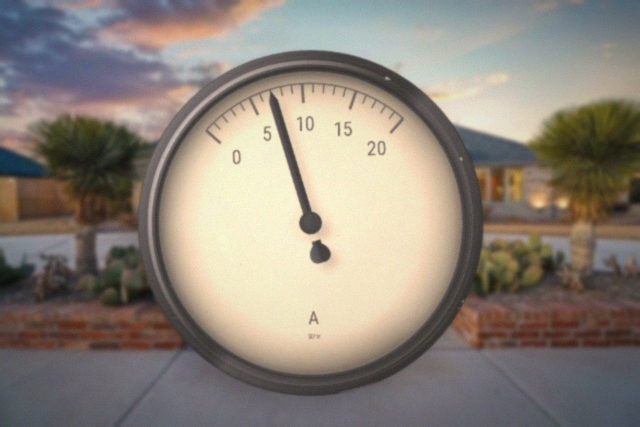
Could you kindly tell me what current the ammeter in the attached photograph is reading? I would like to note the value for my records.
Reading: 7 A
